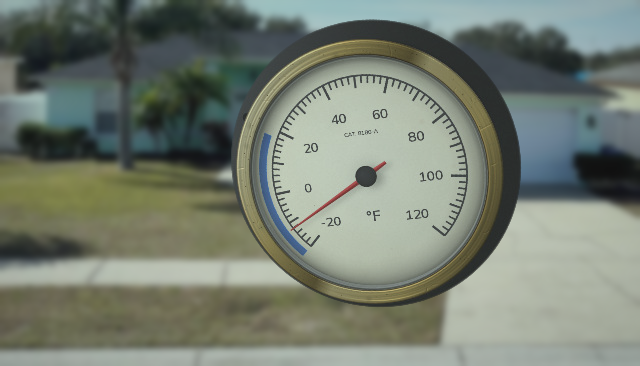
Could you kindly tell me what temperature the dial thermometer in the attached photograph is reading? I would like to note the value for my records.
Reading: -12 °F
